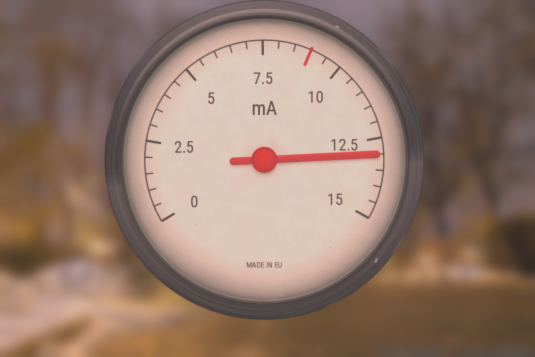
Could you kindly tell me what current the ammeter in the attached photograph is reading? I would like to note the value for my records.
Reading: 13 mA
